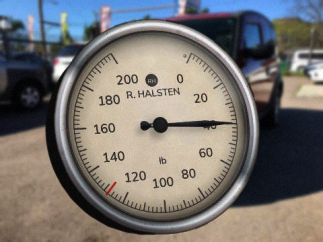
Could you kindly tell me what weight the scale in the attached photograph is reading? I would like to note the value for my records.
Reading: 40 lb
